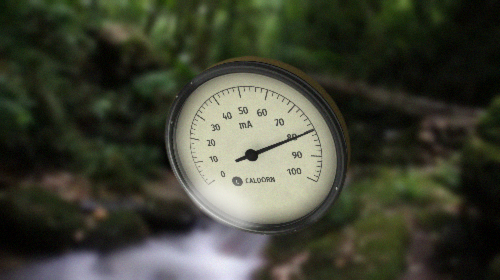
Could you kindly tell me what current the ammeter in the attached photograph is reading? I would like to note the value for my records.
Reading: 80 mA
